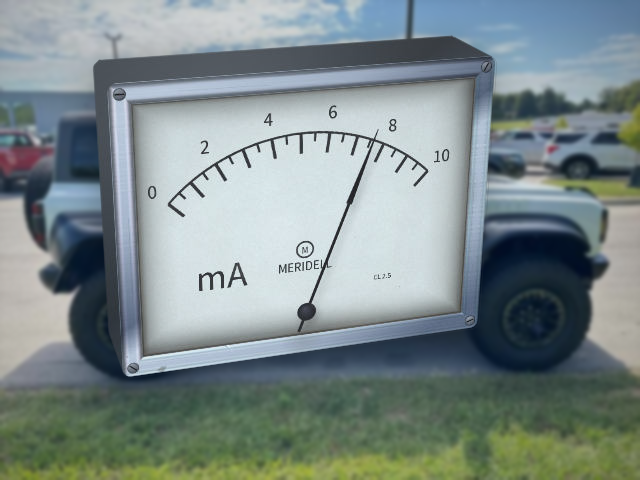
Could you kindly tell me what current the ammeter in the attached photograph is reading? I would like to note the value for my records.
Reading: 7.5 mA
